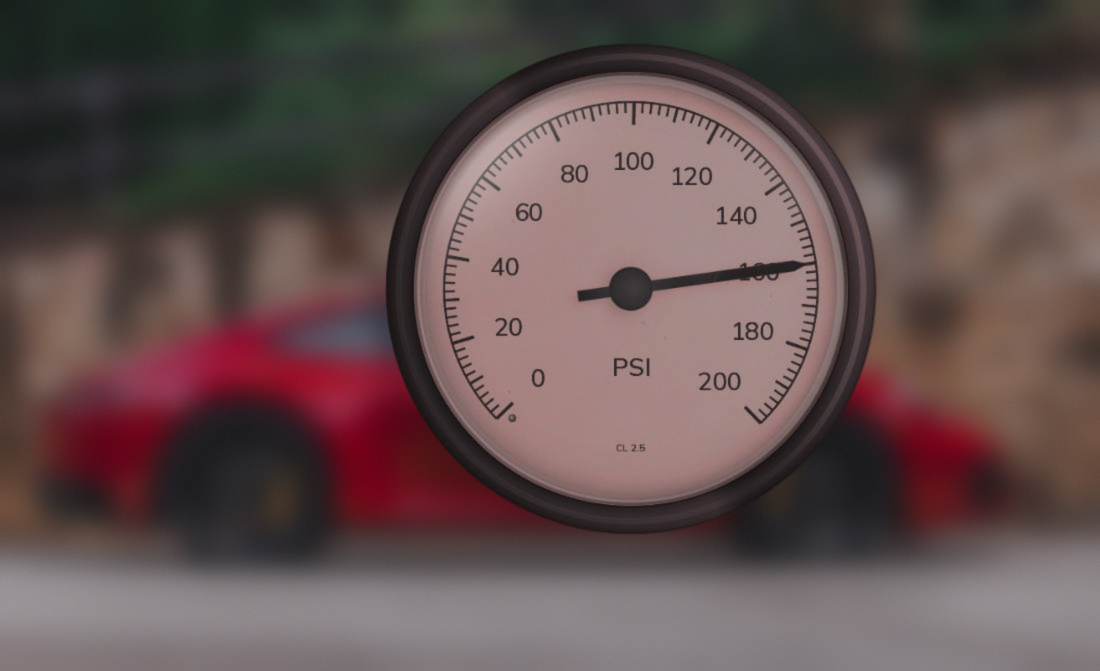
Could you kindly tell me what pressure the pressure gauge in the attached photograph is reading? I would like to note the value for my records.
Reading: 160 psi
